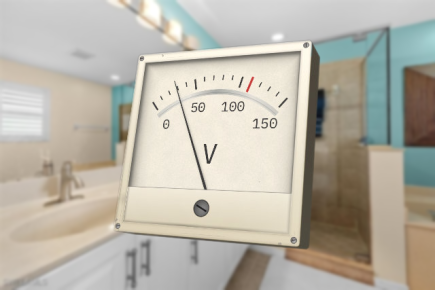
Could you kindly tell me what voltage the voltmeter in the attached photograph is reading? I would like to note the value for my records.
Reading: 30 V
